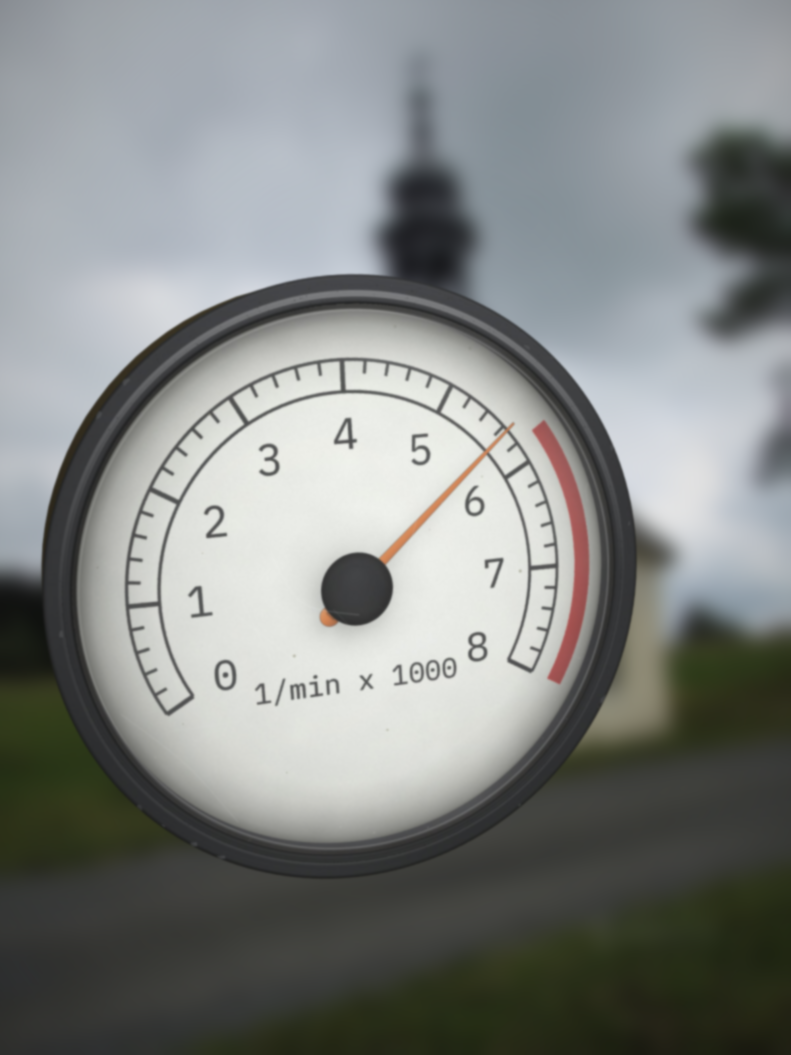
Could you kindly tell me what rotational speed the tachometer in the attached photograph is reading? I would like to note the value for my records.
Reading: 5600 rpm
